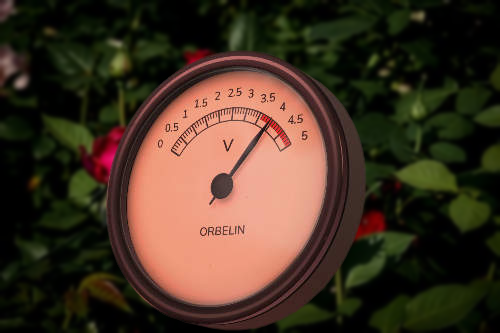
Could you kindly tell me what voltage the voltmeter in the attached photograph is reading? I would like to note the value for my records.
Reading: 4 V
